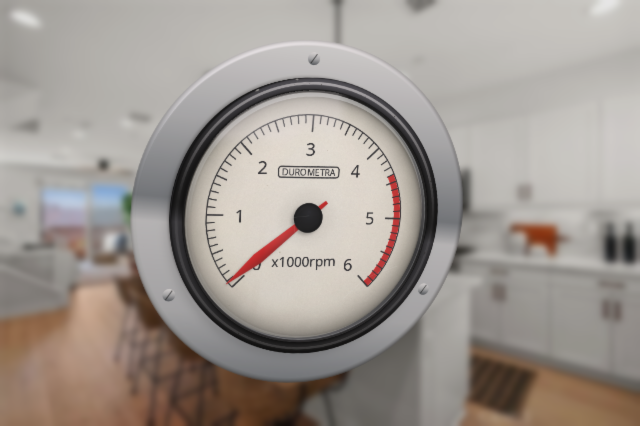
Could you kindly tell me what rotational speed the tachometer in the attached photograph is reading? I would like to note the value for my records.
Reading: 100 rpm
